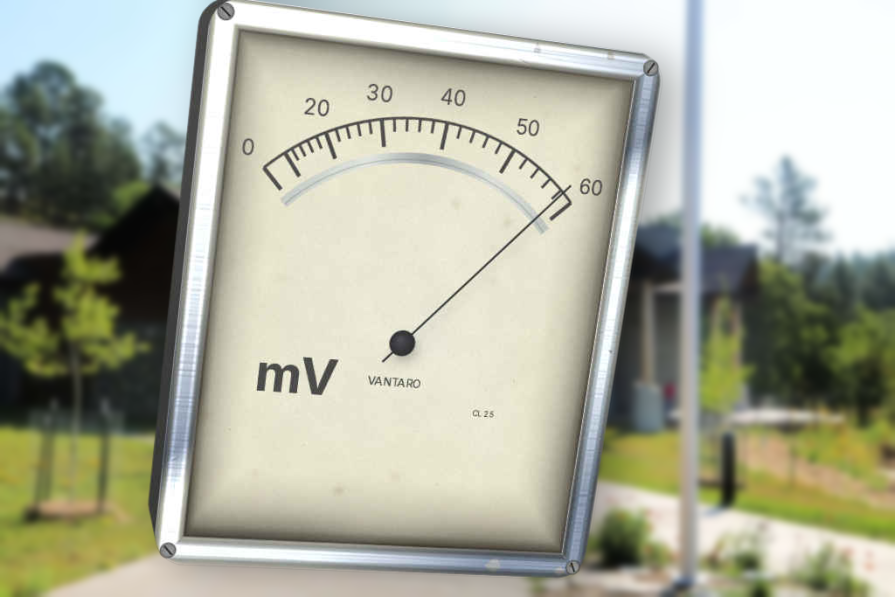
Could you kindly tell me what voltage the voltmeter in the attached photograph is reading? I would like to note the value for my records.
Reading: 58 mV
